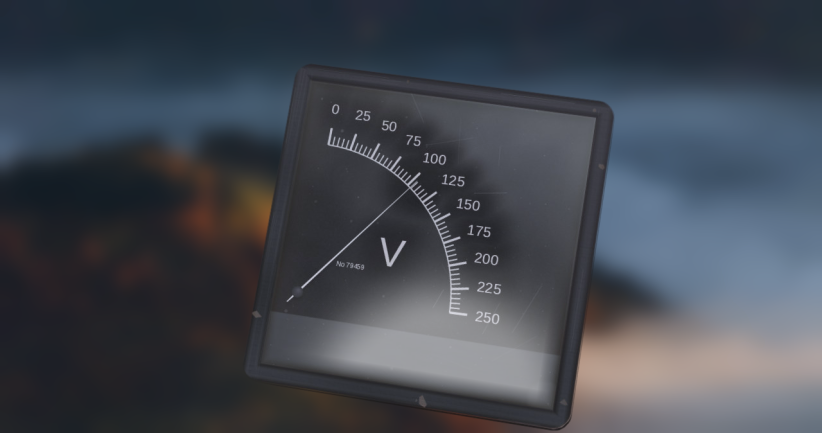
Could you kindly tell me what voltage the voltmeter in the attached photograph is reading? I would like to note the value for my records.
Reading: 105 V
